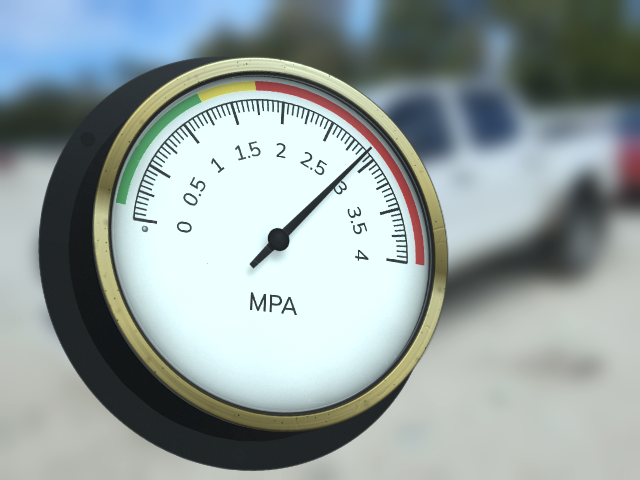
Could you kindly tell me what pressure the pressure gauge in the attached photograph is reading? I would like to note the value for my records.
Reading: 2.9 MPa
